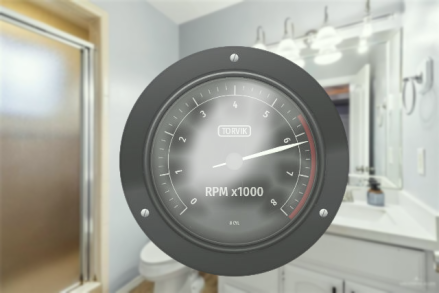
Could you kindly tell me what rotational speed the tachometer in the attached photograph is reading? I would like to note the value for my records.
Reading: 6200 rpm
